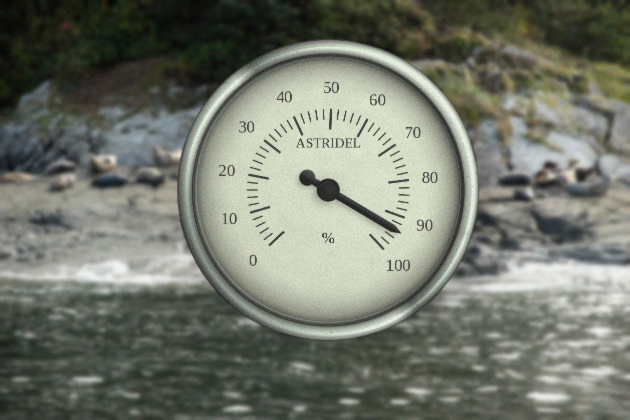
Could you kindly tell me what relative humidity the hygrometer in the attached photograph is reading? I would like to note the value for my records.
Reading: 94 %
